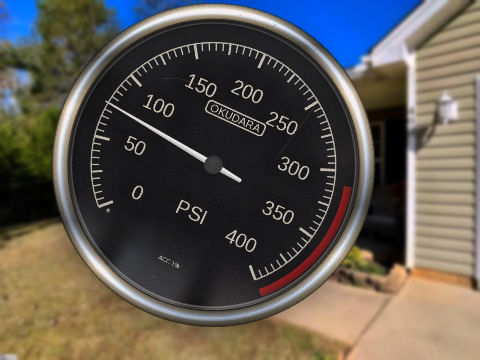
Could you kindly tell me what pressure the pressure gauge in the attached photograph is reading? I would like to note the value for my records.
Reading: 75 psi
